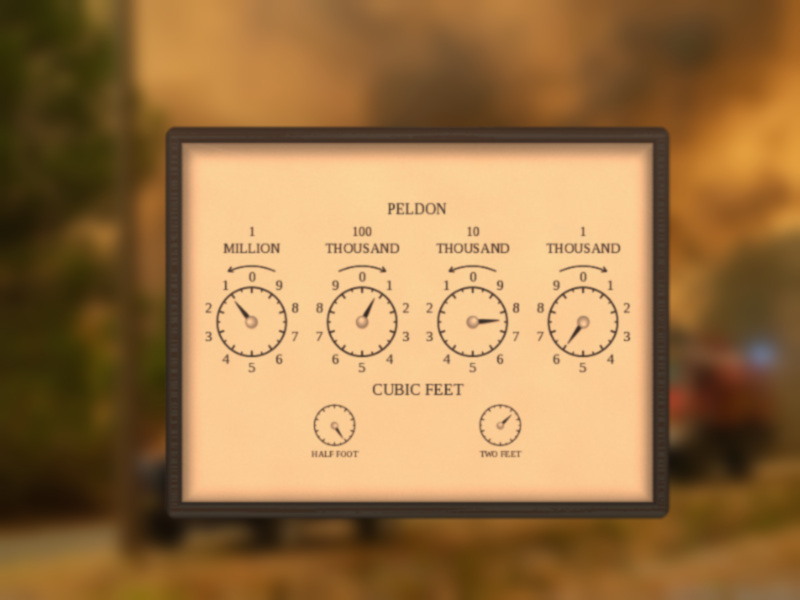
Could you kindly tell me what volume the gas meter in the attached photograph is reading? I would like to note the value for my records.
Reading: 107600 ft³
